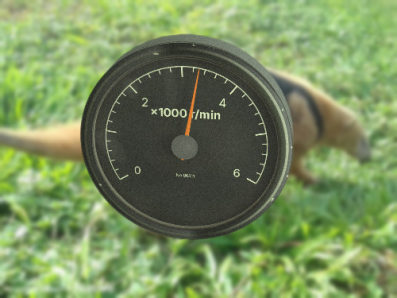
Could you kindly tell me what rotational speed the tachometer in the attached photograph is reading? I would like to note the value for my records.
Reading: 3300 rpm
